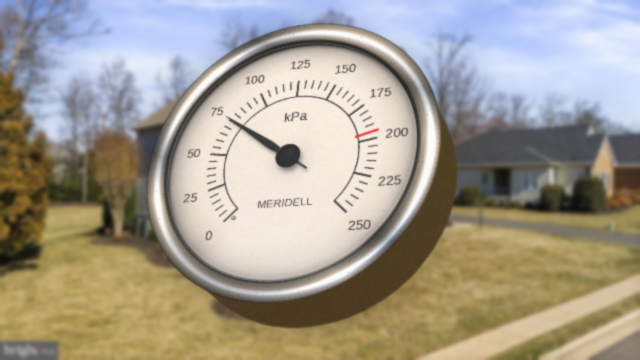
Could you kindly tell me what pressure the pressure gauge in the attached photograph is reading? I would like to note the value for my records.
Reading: 75 kPa
